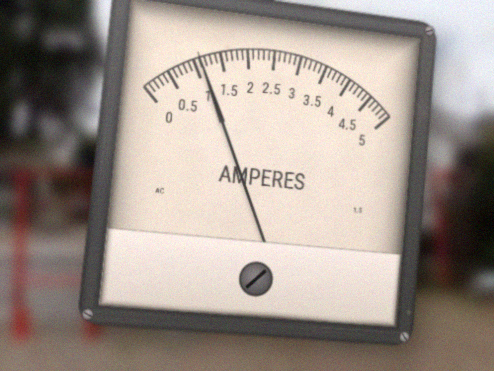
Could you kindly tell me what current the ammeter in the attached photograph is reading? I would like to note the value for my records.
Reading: 1.1 A
